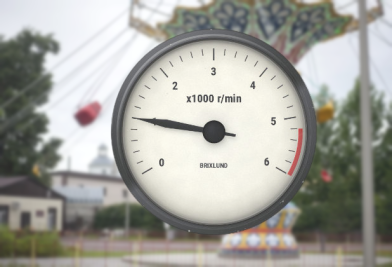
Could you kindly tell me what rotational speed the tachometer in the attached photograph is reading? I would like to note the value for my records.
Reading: 1000 rpm
